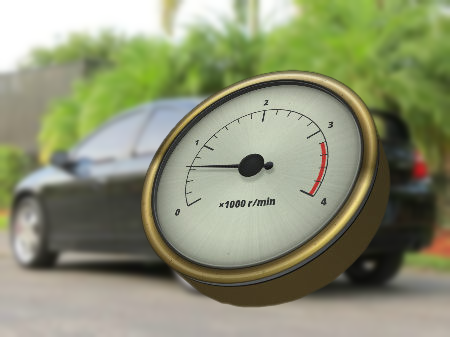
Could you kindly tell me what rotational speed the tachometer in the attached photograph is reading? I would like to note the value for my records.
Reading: 600 rpm
